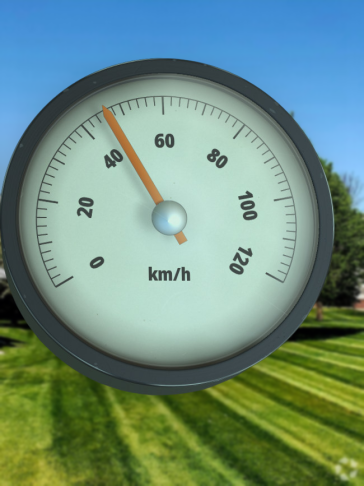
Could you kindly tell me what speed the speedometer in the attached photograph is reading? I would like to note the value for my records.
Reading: 46 km/h
